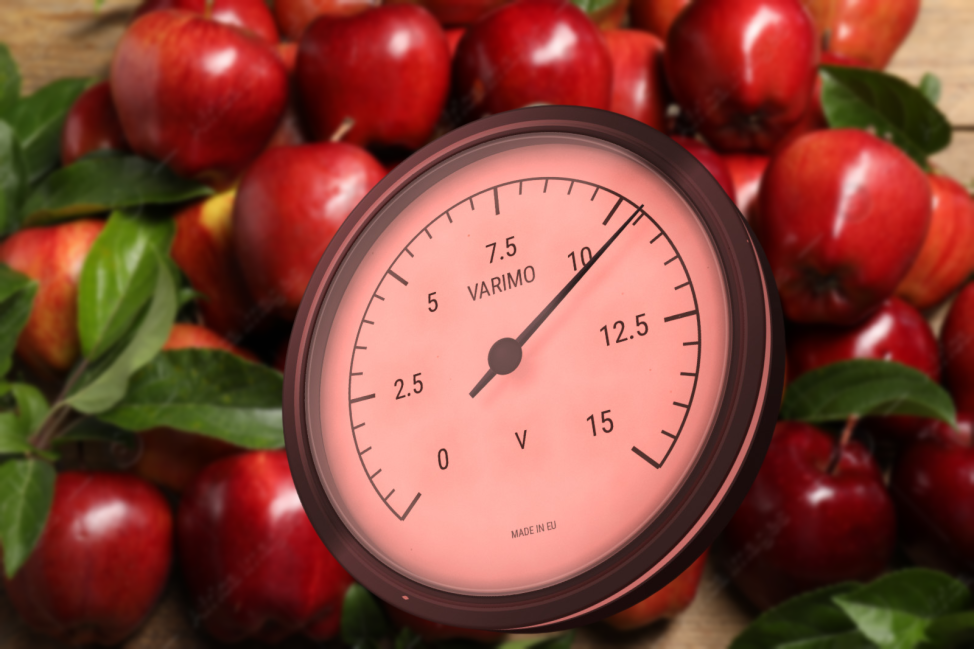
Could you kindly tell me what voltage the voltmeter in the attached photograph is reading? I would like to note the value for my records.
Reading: 10.5 V
